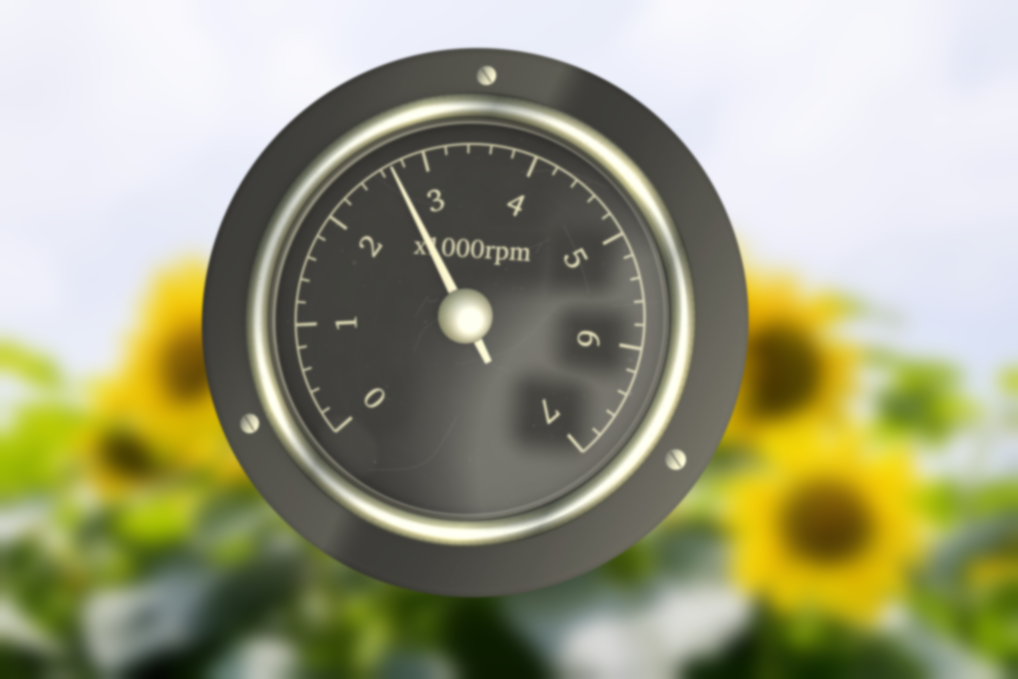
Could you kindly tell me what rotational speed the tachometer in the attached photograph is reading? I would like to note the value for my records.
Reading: 2700 rpm
